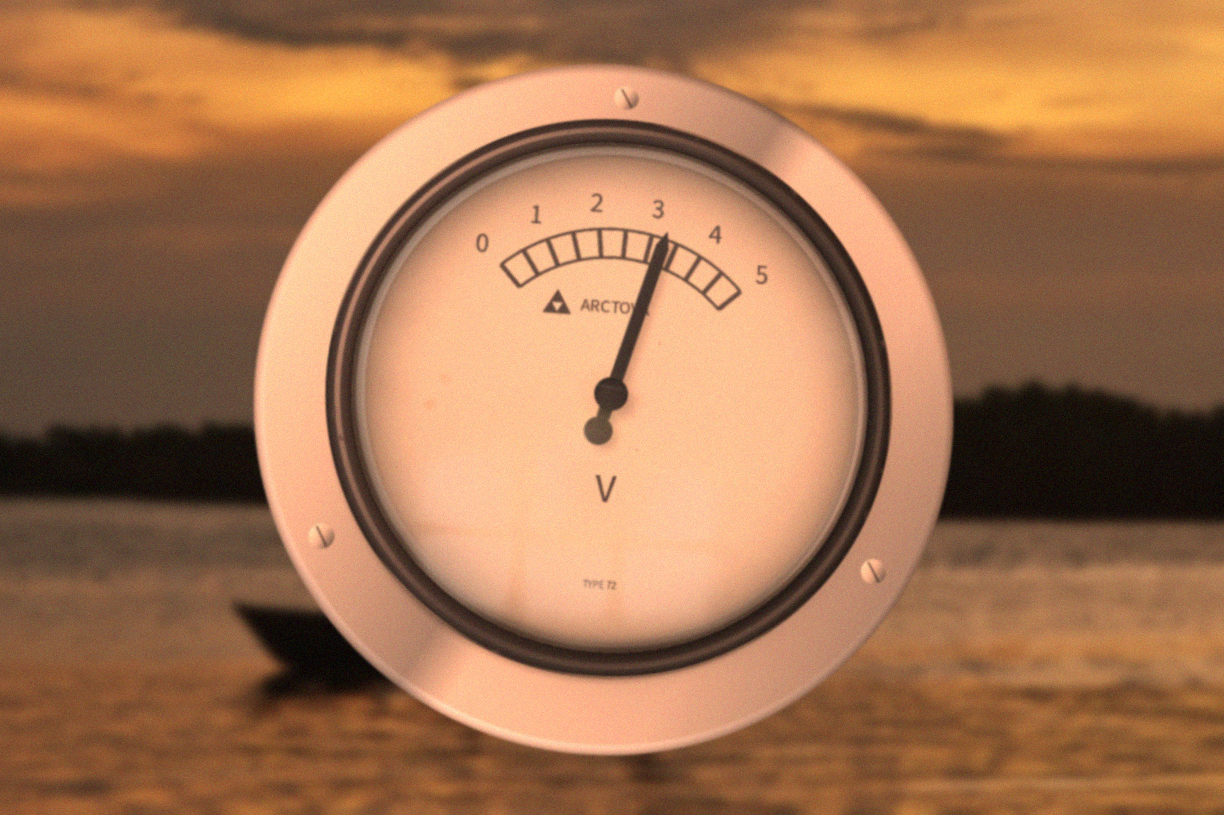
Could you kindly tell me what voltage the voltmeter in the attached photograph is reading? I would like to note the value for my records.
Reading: 3.25 V
